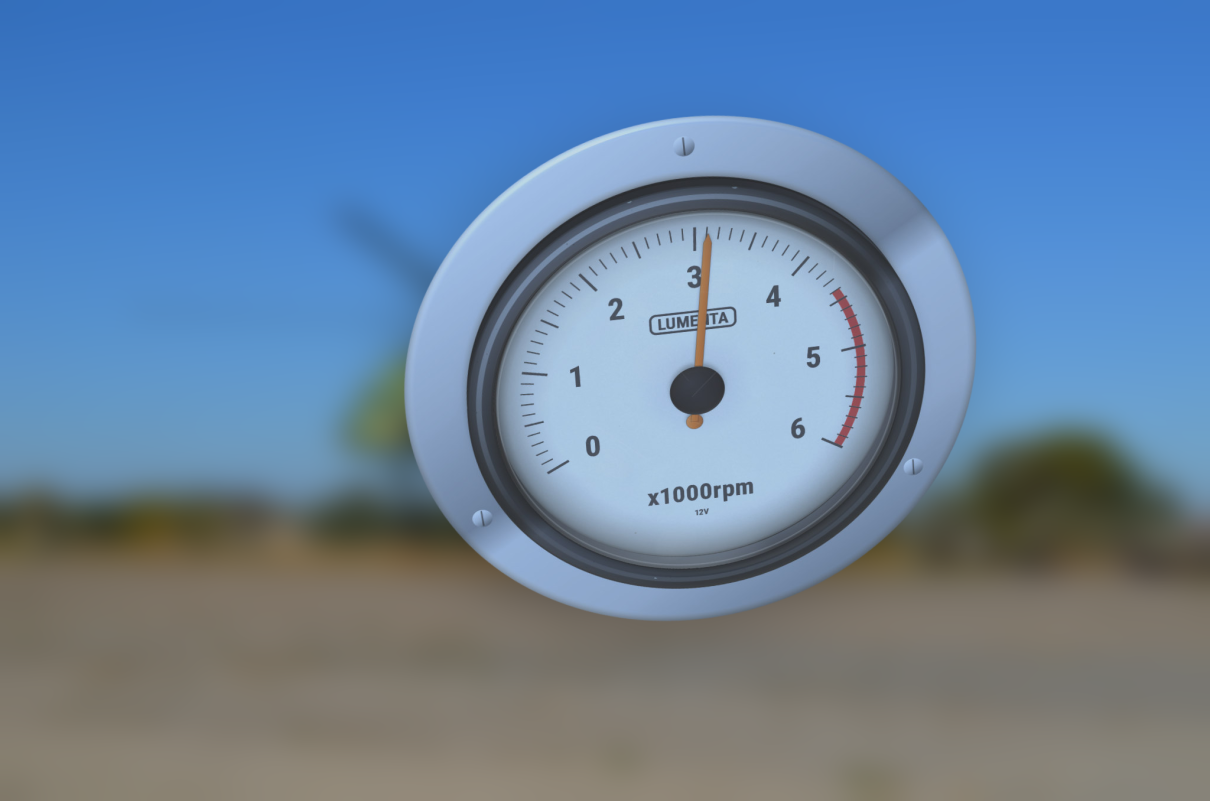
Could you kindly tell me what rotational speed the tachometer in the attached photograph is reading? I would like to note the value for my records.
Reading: 3100 rpm
